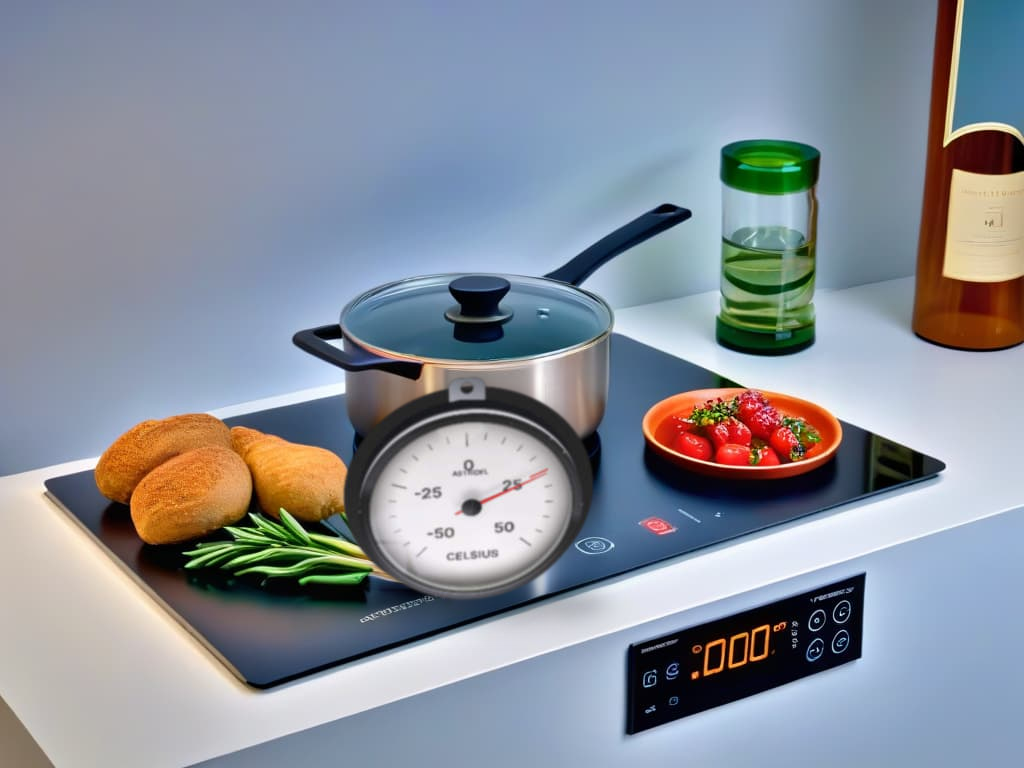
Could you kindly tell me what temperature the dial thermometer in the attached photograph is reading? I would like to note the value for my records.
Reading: 25 °C
